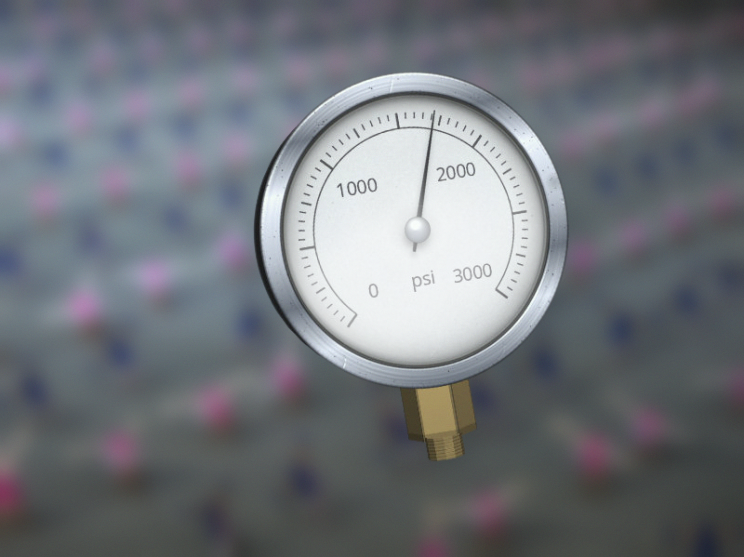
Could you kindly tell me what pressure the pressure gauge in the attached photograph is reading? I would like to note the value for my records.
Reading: 1700 psi
